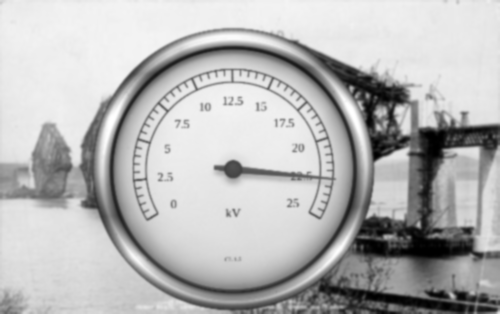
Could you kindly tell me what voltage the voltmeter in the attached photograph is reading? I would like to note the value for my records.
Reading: 22.5 kV
